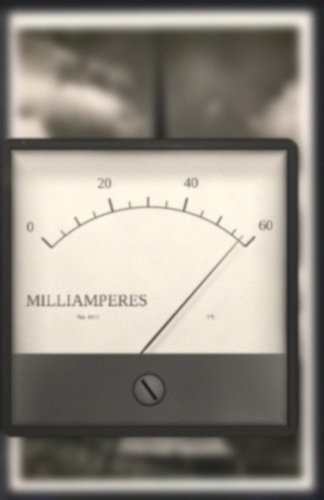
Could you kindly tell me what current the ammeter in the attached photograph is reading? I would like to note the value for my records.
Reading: 57.5 mA
